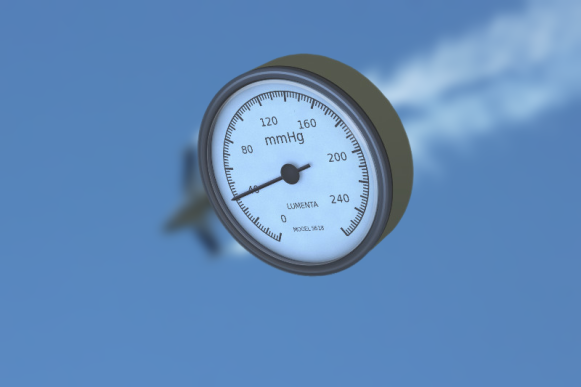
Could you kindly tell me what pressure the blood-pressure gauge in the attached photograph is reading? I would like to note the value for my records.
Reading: 40 mmHg
